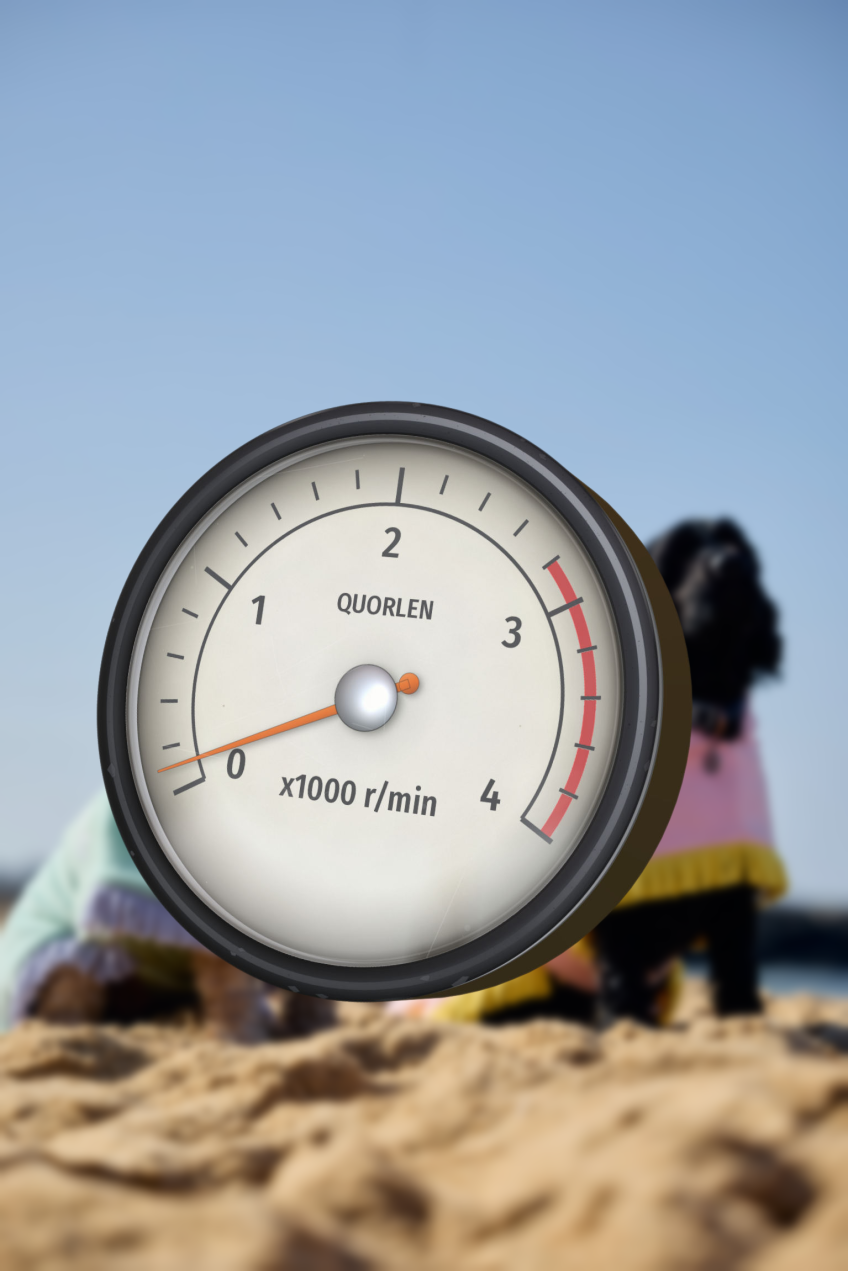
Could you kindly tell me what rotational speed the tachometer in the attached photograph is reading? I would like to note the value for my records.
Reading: 100 rpm
